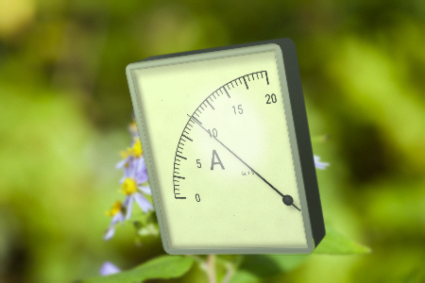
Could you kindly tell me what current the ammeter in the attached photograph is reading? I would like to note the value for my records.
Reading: 10 A
